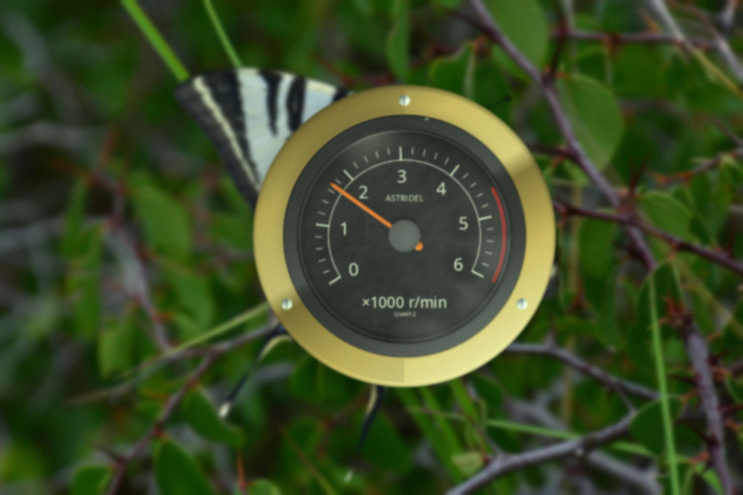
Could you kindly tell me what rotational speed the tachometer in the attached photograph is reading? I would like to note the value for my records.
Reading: 1700 rpm
